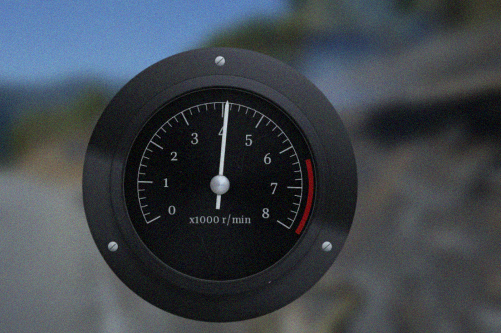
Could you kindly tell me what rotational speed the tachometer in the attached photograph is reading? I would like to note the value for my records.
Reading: 4100 rpm
